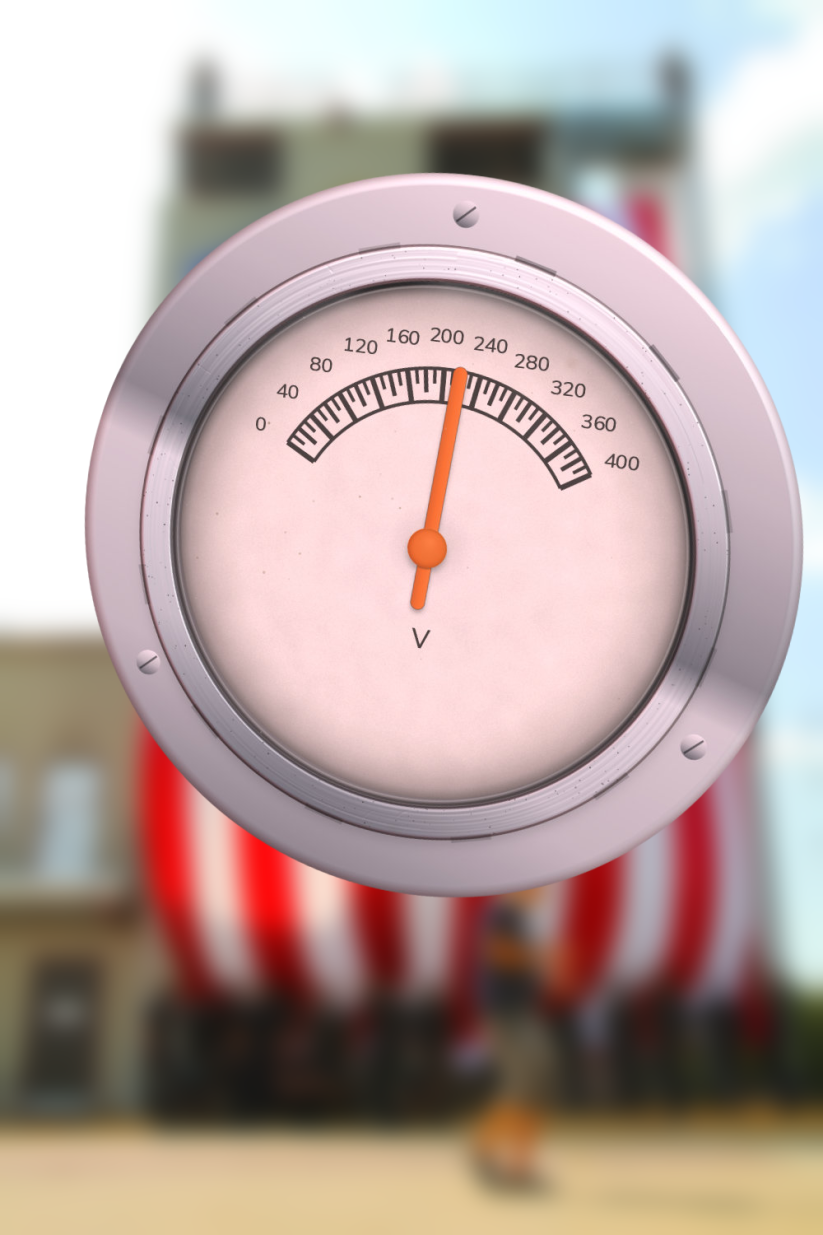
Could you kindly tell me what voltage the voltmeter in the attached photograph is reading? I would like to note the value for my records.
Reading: 220 V
